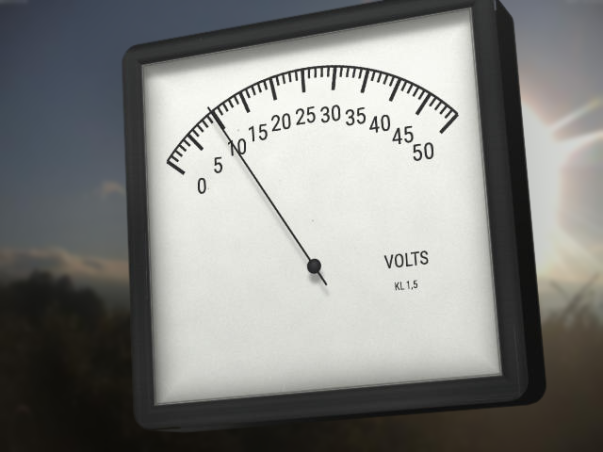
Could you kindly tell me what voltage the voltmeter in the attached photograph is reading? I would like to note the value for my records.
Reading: 10 V
